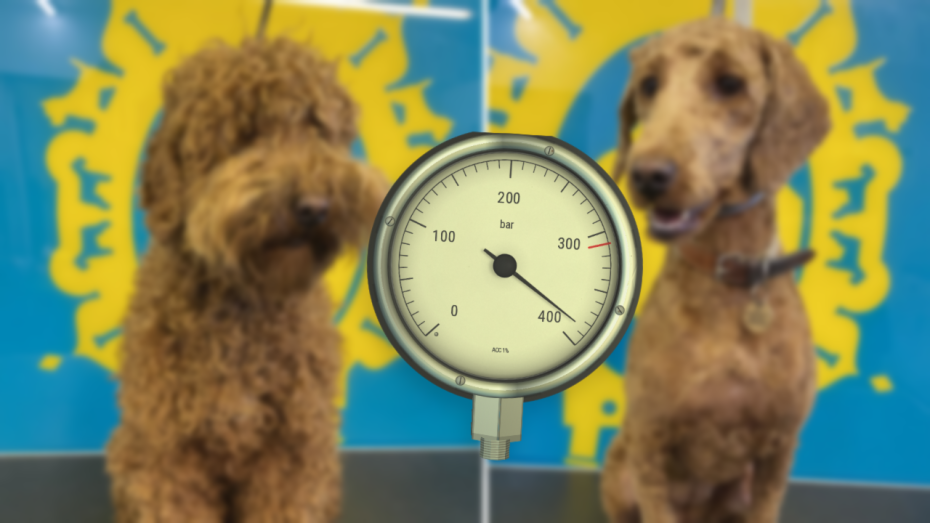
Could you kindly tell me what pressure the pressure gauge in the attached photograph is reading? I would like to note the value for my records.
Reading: 385 bar
